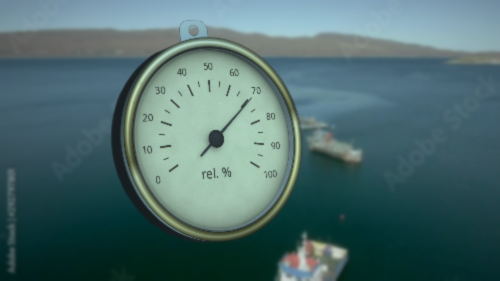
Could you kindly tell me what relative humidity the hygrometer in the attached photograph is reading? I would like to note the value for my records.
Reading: 70 %
